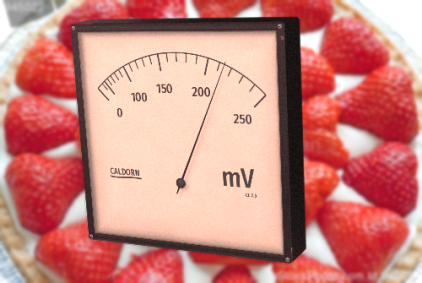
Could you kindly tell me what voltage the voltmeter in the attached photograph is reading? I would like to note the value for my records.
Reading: 215 mV
